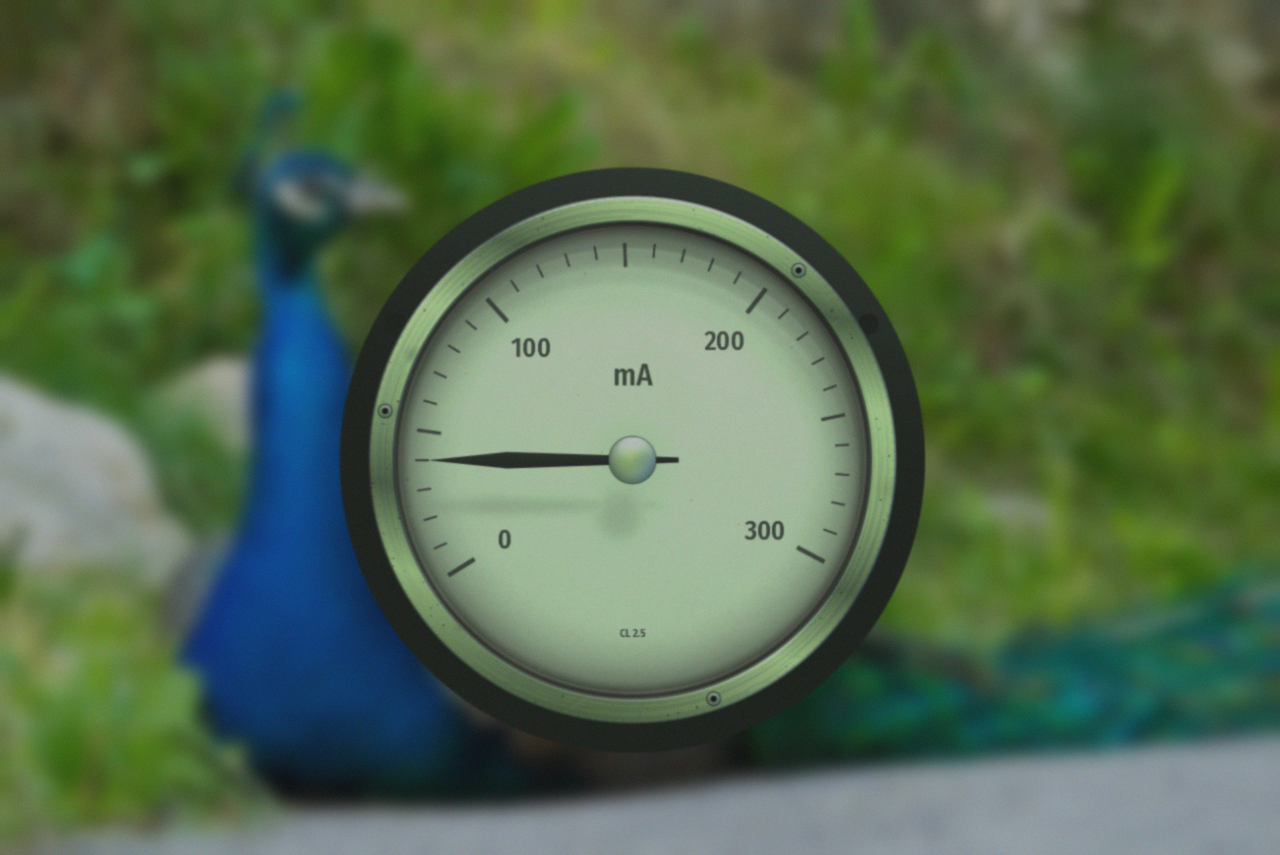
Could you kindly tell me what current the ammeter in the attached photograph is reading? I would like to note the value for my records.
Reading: 40 mA
